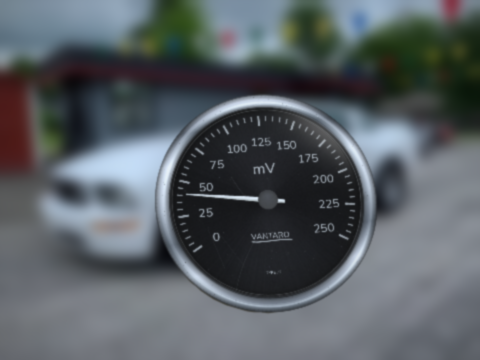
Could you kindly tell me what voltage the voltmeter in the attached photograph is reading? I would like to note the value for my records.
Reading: 40 mV
